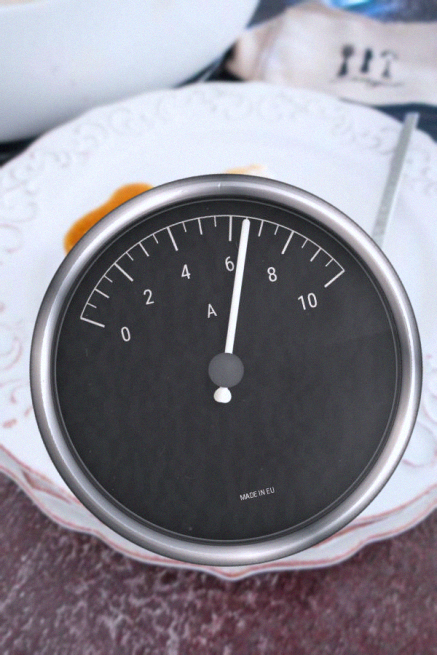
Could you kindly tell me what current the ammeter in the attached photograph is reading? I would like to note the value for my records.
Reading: 6.5 A
